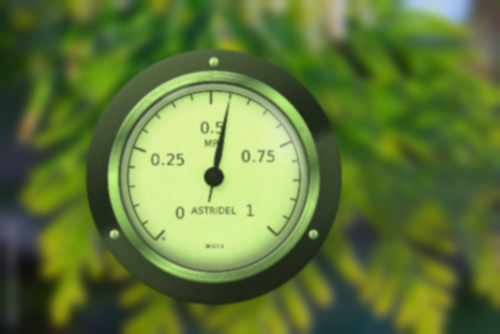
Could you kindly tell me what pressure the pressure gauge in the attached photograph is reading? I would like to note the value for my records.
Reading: 0.55 MPa
